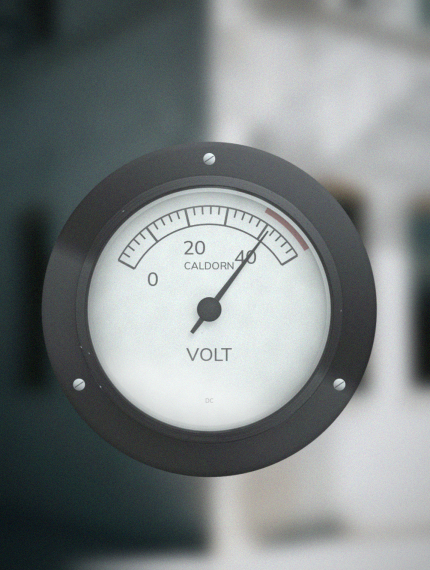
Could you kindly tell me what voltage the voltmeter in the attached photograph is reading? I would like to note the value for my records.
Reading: 41 V
